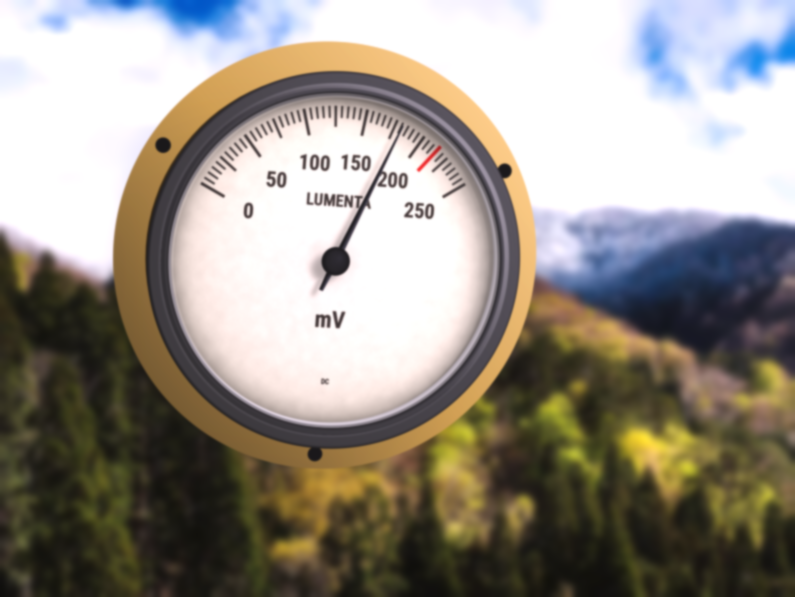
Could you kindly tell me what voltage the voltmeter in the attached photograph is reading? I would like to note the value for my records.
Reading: 180 mV
